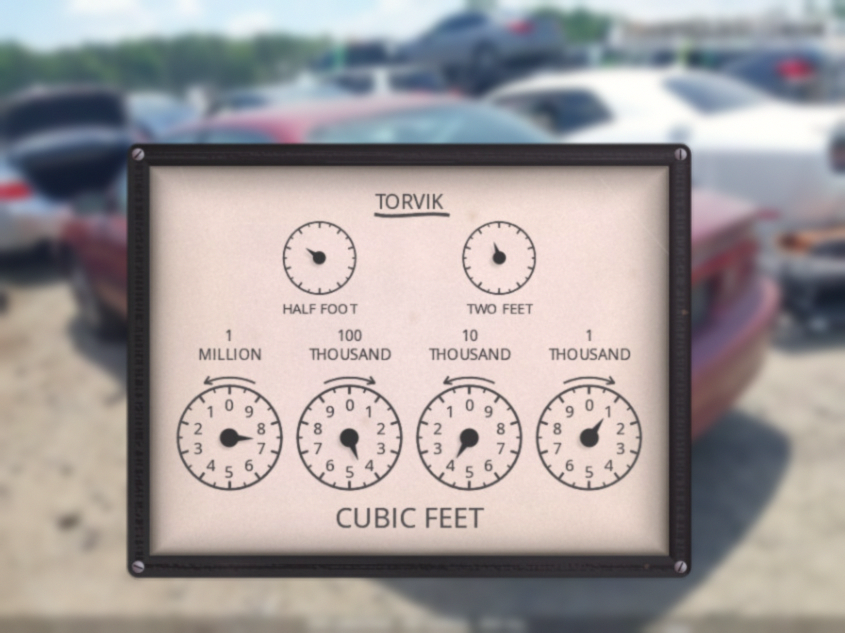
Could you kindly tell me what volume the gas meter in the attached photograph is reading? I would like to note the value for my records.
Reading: 744100 ft³
